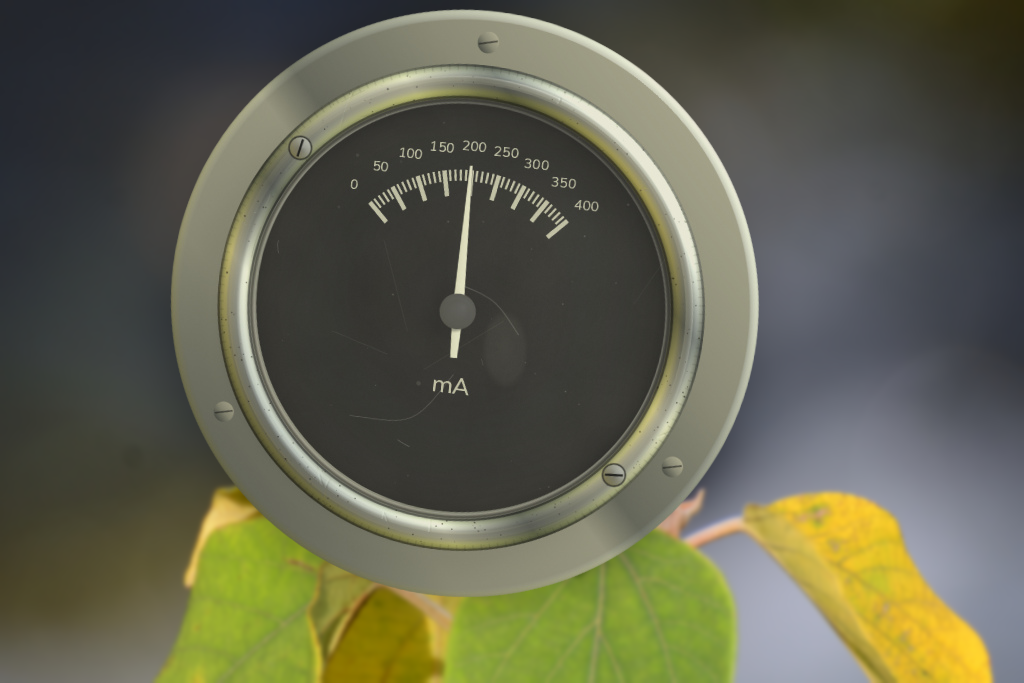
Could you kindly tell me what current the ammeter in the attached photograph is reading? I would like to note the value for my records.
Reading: 200 mA
